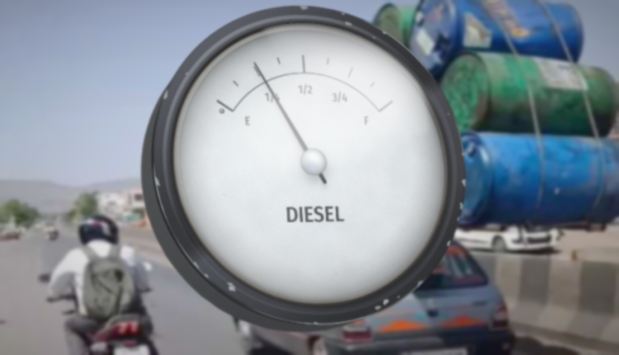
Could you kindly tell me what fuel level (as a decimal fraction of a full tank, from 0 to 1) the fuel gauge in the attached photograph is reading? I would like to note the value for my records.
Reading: 0.25
